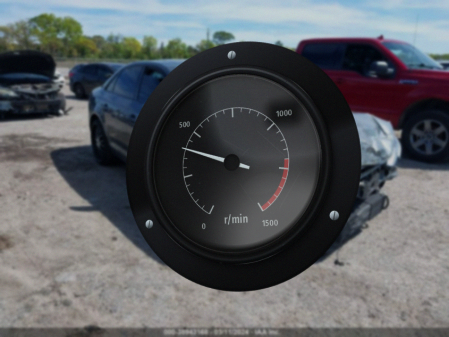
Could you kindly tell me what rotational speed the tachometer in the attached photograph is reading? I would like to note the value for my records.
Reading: 400 rpm
